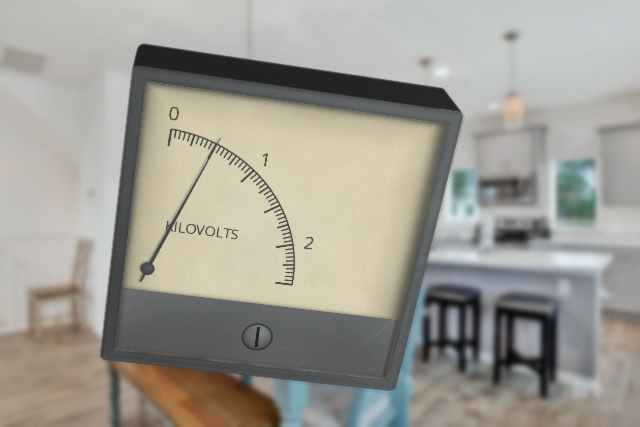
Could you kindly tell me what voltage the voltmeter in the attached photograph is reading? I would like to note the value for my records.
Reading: 0.5 kV
